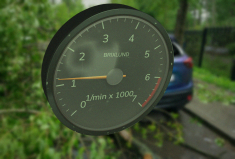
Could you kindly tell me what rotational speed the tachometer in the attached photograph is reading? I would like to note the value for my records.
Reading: 1200 rpm
